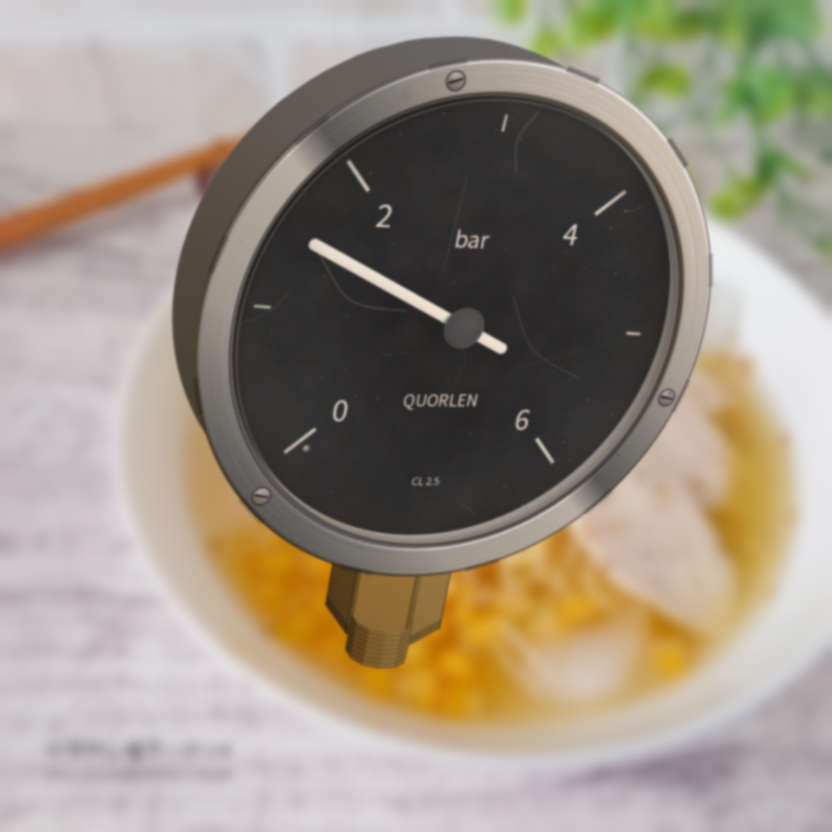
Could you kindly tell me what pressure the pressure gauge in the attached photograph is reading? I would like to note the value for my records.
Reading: 1.5 bar
